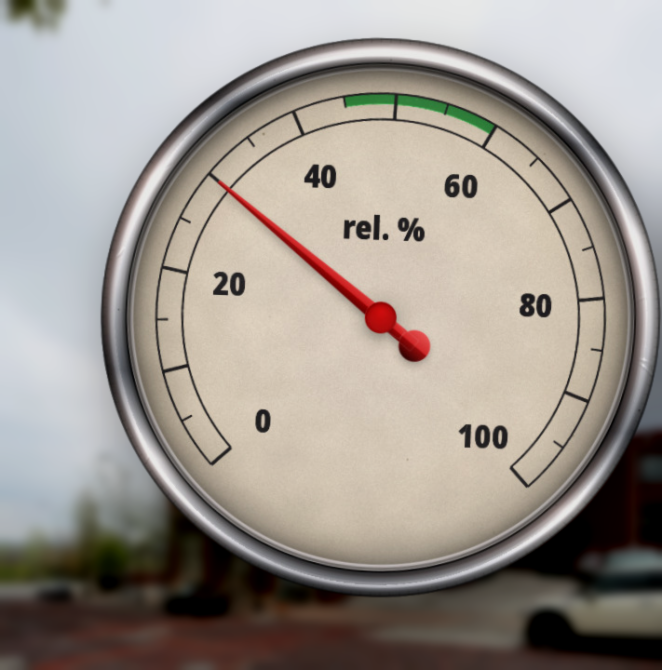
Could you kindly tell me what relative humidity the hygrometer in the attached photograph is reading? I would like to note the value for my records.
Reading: 30 %
